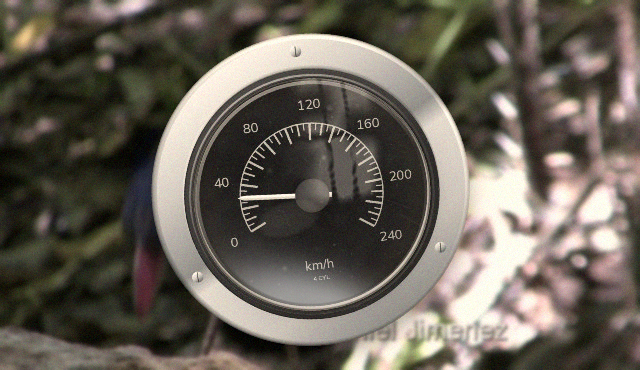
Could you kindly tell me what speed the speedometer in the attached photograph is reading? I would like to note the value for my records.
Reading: 30 km/h
